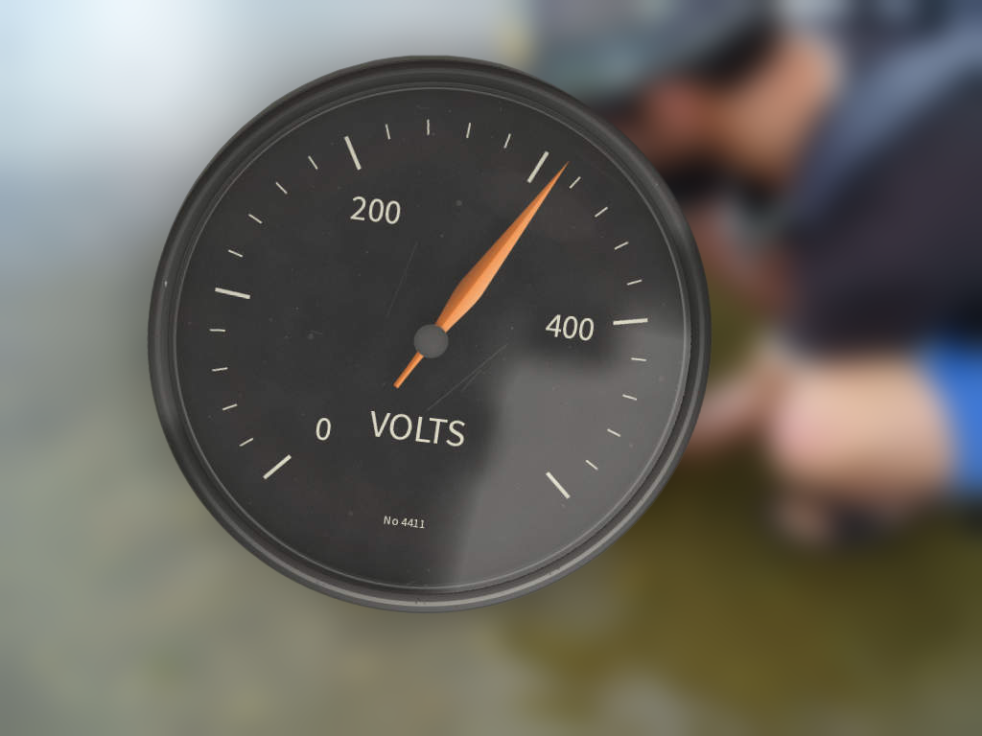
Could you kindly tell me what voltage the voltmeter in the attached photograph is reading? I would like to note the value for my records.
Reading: 310 V
